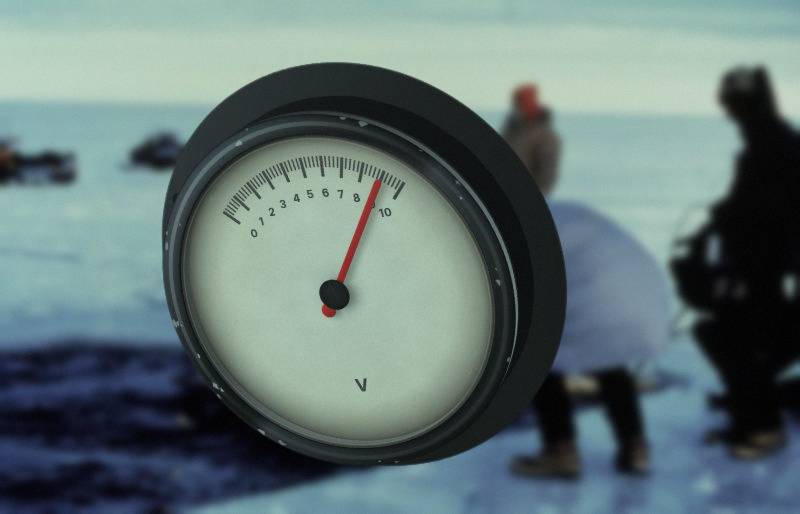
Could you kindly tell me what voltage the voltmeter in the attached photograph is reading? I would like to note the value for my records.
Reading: 9 V
